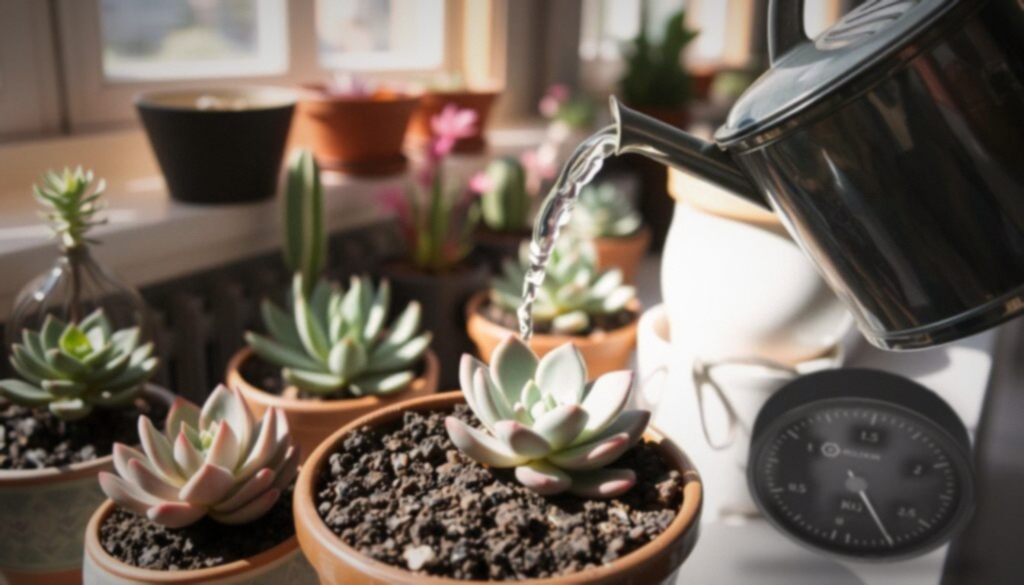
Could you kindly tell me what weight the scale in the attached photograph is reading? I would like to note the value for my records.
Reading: 2.75 kg
